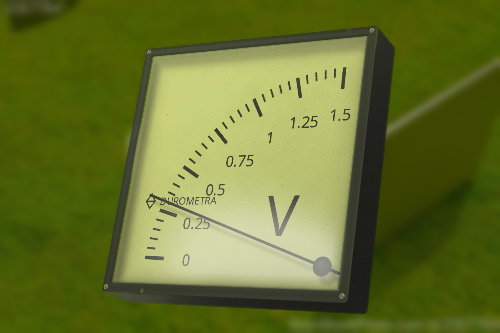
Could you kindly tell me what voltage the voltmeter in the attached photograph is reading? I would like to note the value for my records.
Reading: 0.3 V
